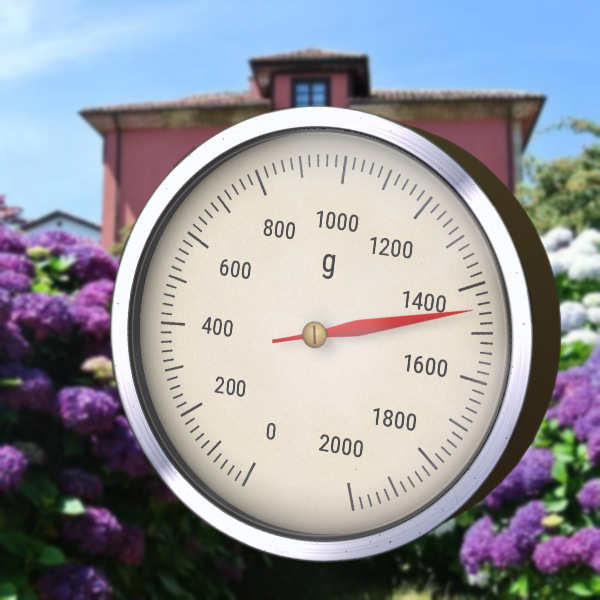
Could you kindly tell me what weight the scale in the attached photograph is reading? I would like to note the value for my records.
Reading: 1450 g
